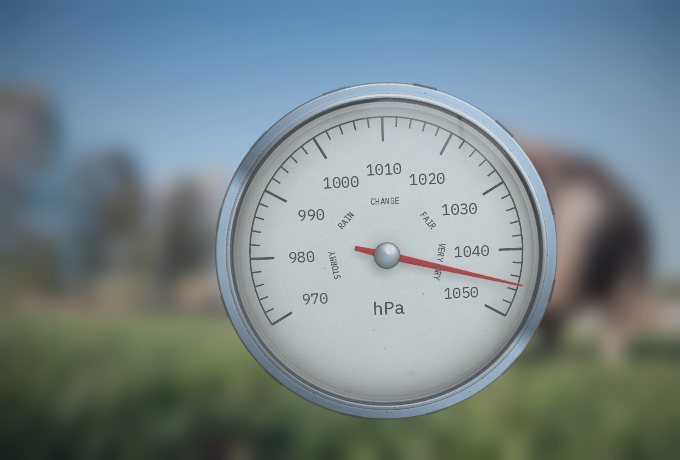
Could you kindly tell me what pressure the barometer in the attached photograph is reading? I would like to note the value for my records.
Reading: 1045 hPa
